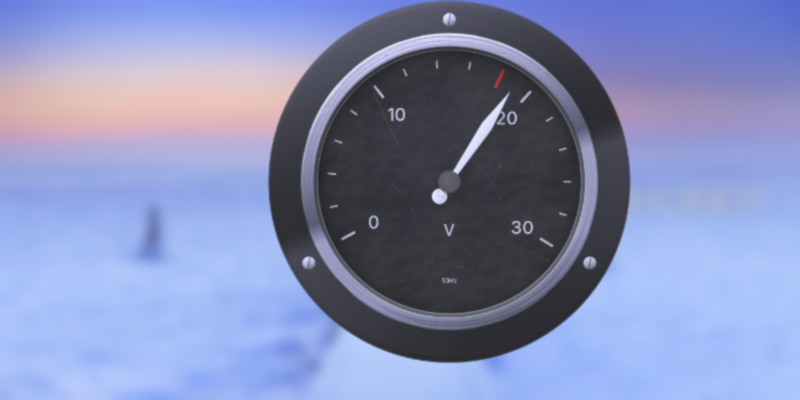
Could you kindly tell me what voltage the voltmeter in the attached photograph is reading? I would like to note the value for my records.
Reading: 19 V
